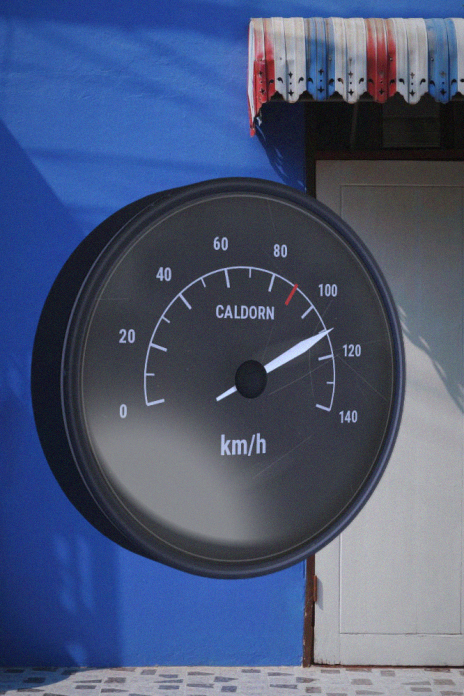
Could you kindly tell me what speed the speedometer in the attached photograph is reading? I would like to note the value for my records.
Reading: 110 km/h
